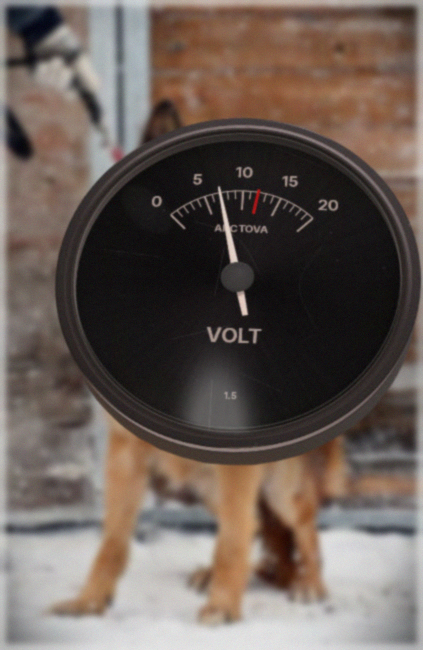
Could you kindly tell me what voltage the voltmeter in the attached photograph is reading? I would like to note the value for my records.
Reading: 7 V
